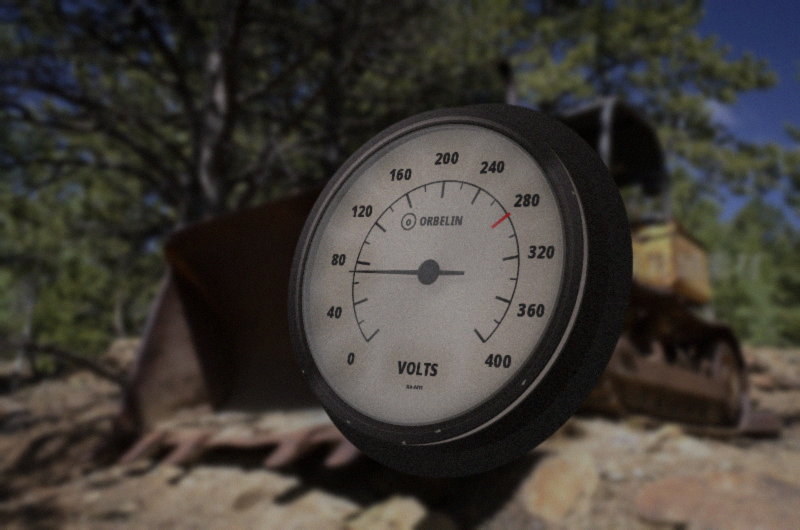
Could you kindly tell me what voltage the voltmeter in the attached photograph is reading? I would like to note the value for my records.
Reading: 70 V
